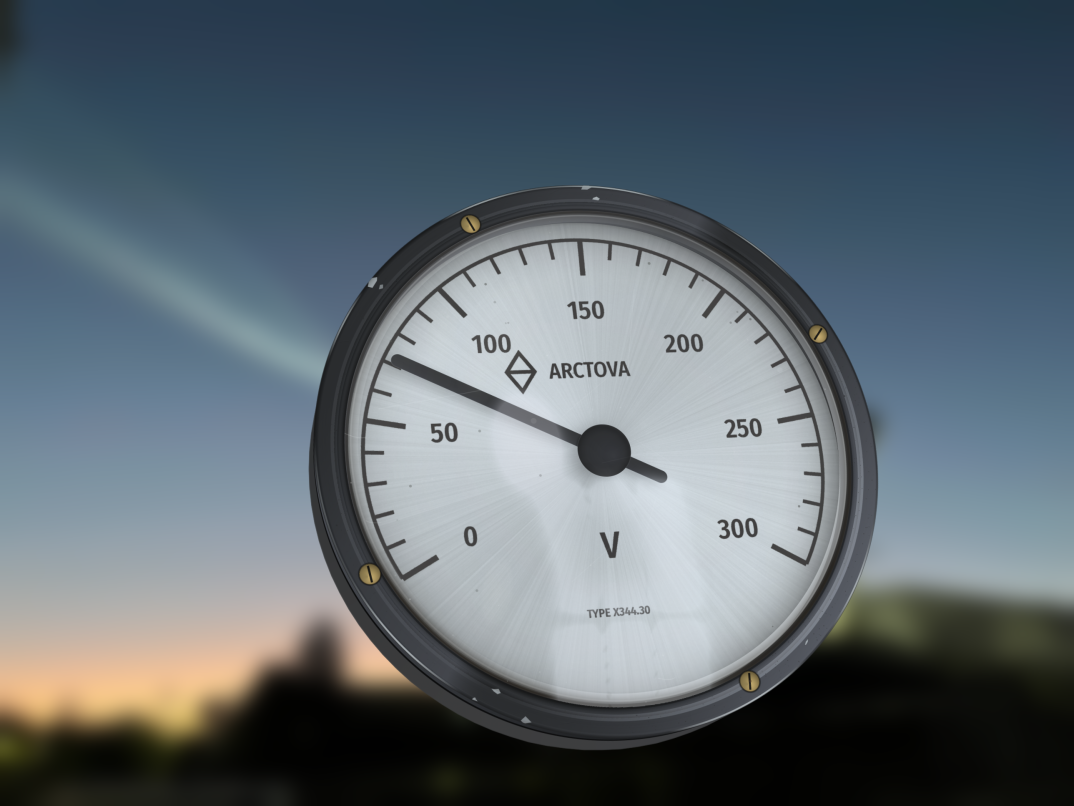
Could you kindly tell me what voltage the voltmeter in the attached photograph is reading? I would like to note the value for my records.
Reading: 70 V
